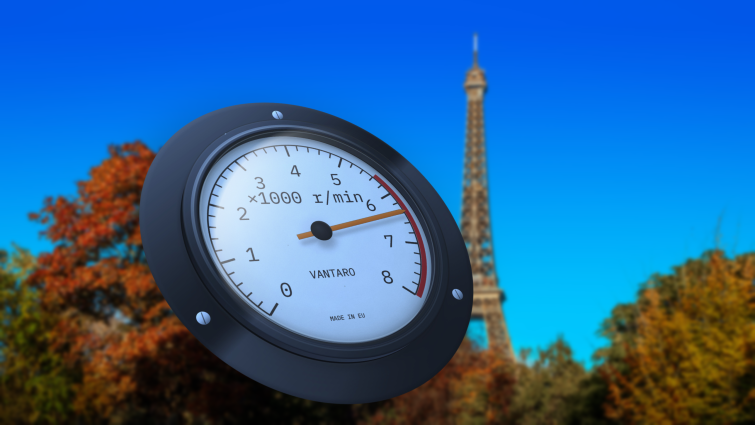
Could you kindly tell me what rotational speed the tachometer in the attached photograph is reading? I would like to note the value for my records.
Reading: 6400 rpm
